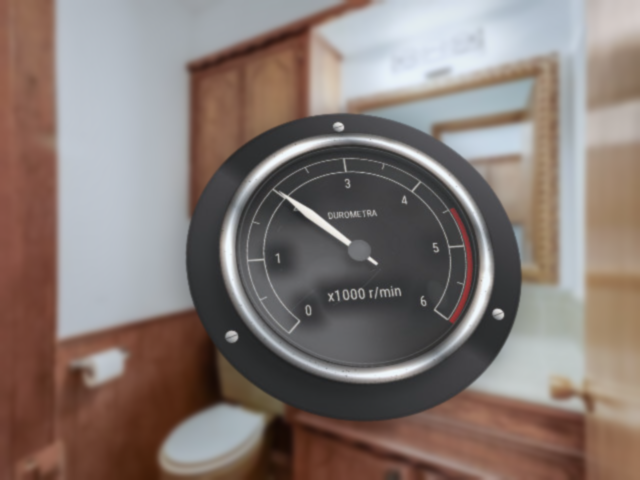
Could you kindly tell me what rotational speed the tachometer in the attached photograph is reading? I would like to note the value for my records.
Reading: 2000 rpm
